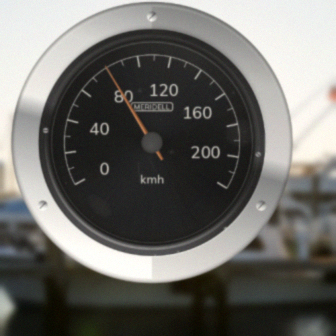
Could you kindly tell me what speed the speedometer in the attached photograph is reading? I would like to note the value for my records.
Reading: 80 km/h
